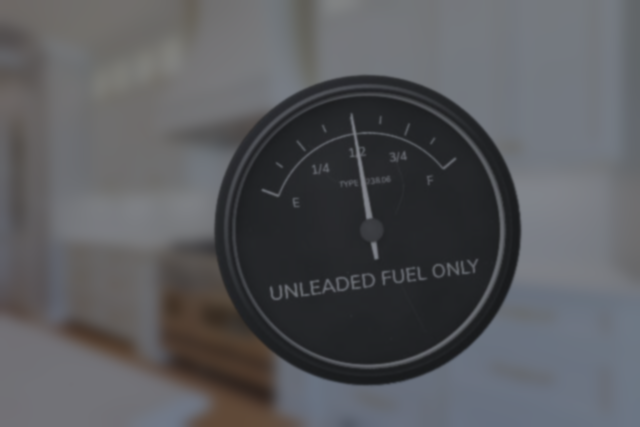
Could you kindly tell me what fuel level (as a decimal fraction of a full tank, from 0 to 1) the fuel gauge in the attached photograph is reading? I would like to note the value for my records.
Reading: 0.5
